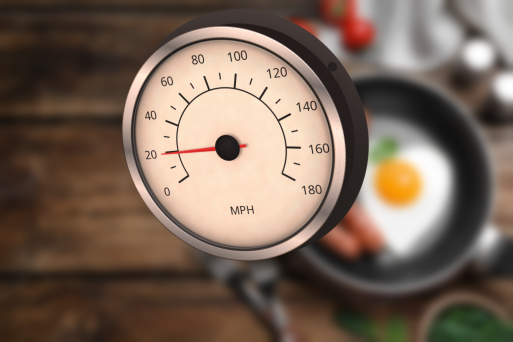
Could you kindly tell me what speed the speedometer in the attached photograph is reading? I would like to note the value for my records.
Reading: 20 mph
